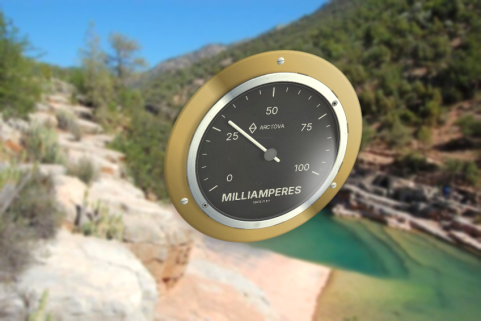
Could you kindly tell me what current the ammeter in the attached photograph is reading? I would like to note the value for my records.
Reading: 30 mA
